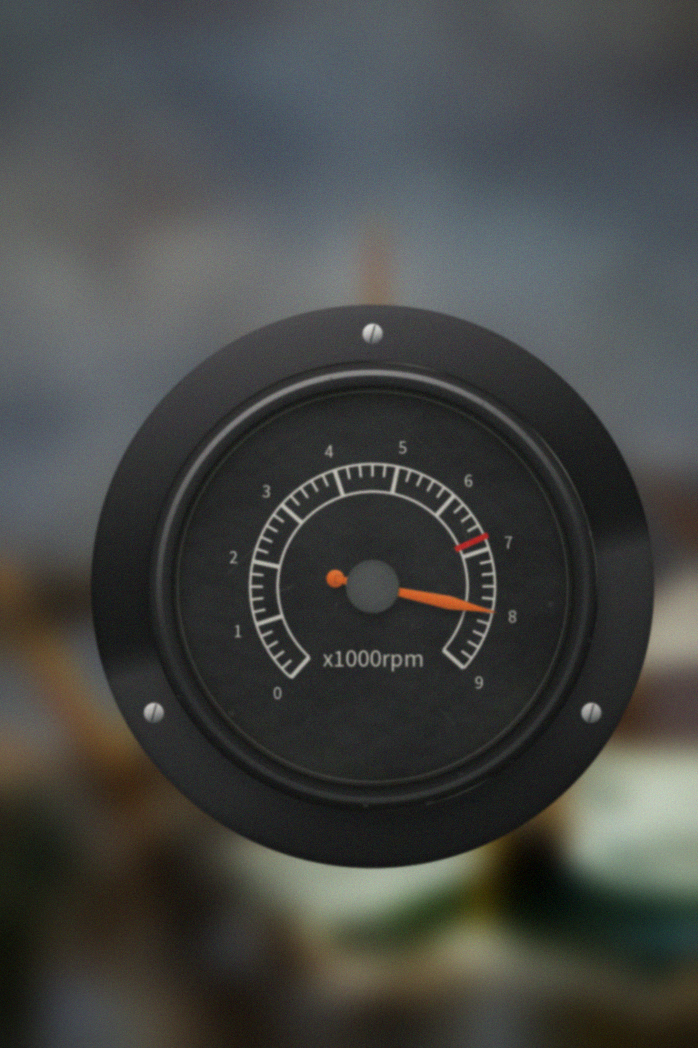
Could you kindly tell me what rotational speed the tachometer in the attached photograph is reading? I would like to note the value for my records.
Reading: 8000 rpm
